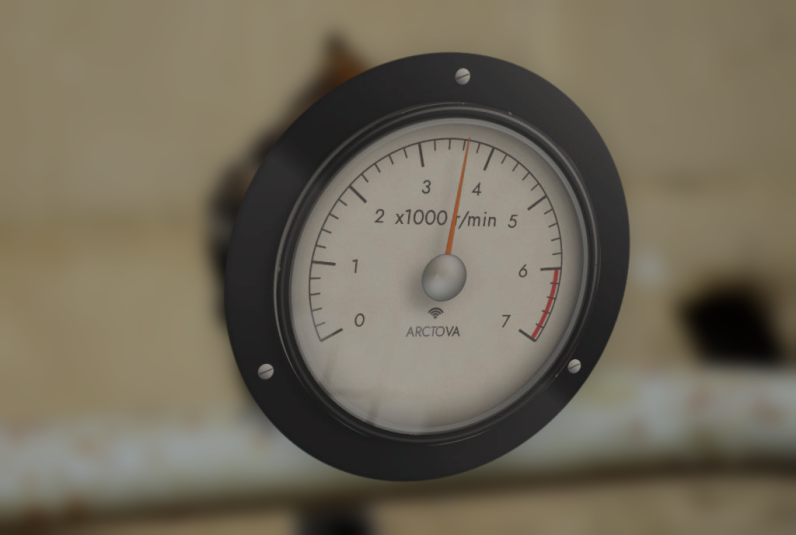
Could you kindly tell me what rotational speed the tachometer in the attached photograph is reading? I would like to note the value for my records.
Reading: 3600 rpm
